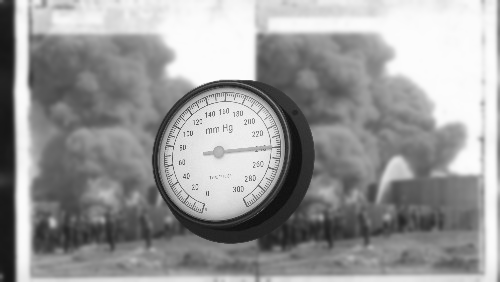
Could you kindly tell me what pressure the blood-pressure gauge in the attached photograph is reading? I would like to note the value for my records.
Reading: 240 mmHg
